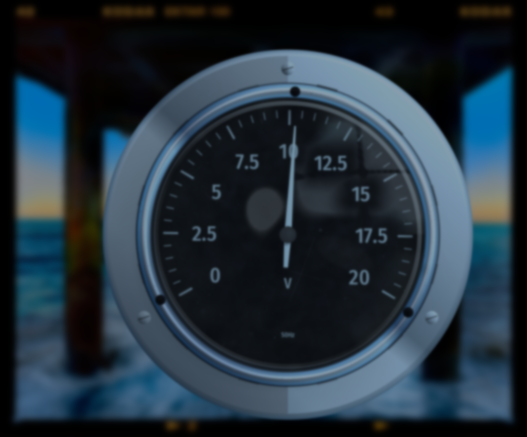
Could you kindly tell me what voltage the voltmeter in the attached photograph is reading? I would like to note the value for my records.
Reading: 10.25 V
